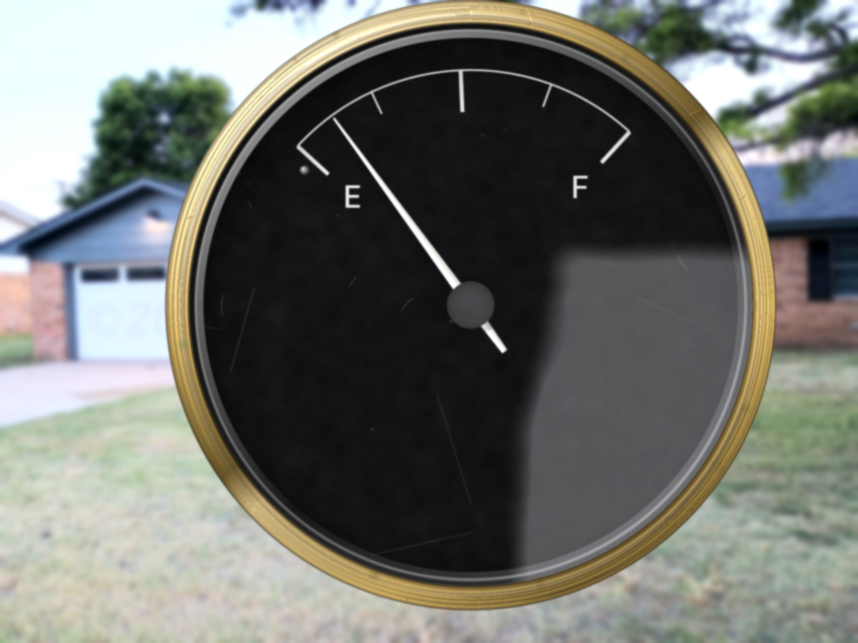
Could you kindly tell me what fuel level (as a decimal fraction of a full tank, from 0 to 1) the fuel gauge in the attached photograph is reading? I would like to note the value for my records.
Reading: 0.125
